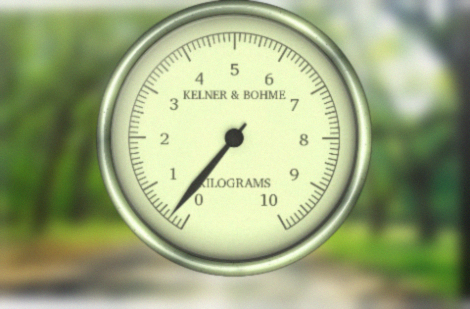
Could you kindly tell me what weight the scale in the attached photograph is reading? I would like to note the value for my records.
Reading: 0.3 kg
